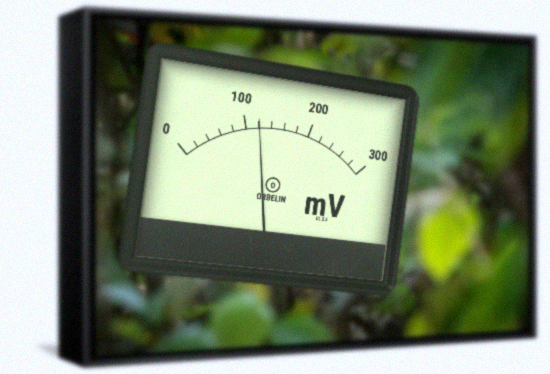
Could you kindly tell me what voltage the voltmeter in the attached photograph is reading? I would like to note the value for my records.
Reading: 120 mV
